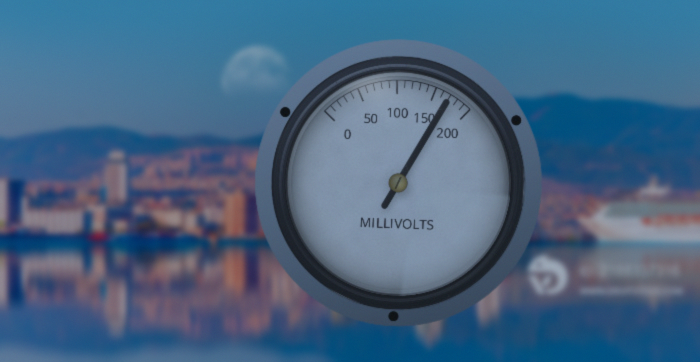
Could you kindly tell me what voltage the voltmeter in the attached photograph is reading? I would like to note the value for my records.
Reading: 170 mV
